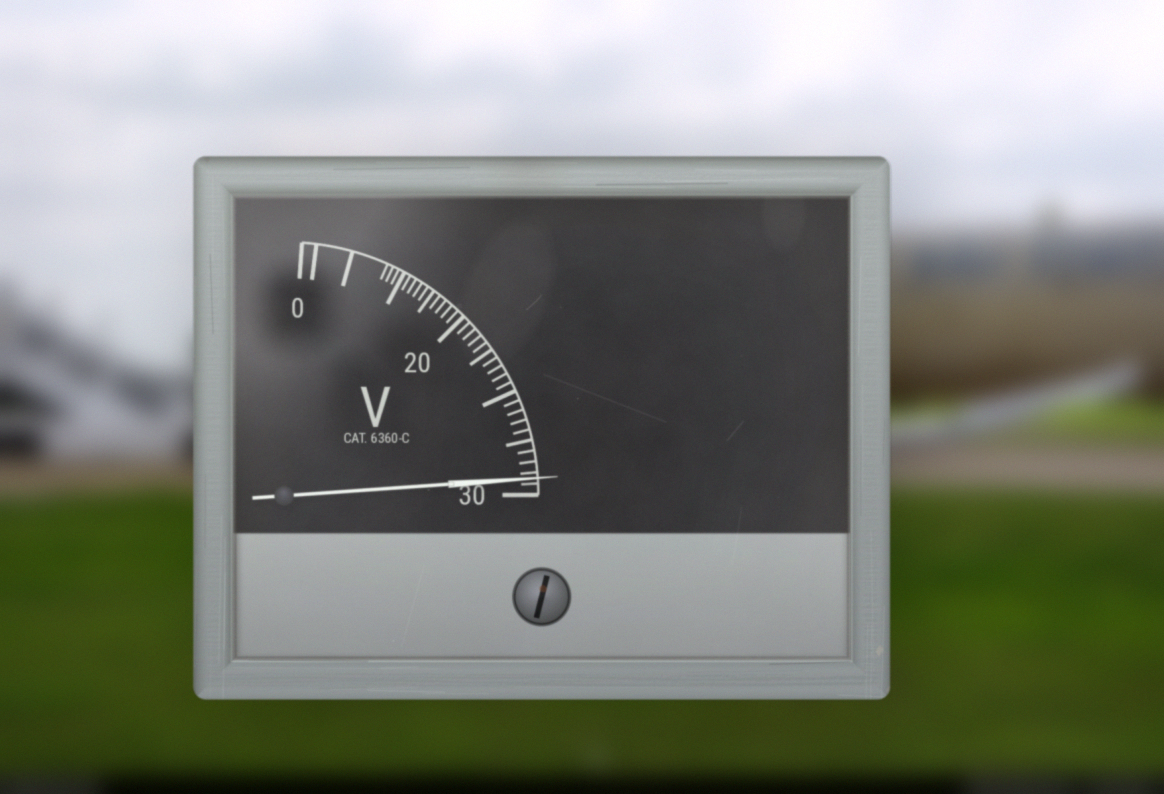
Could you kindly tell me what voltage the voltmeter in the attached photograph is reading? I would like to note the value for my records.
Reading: 29.25 V
